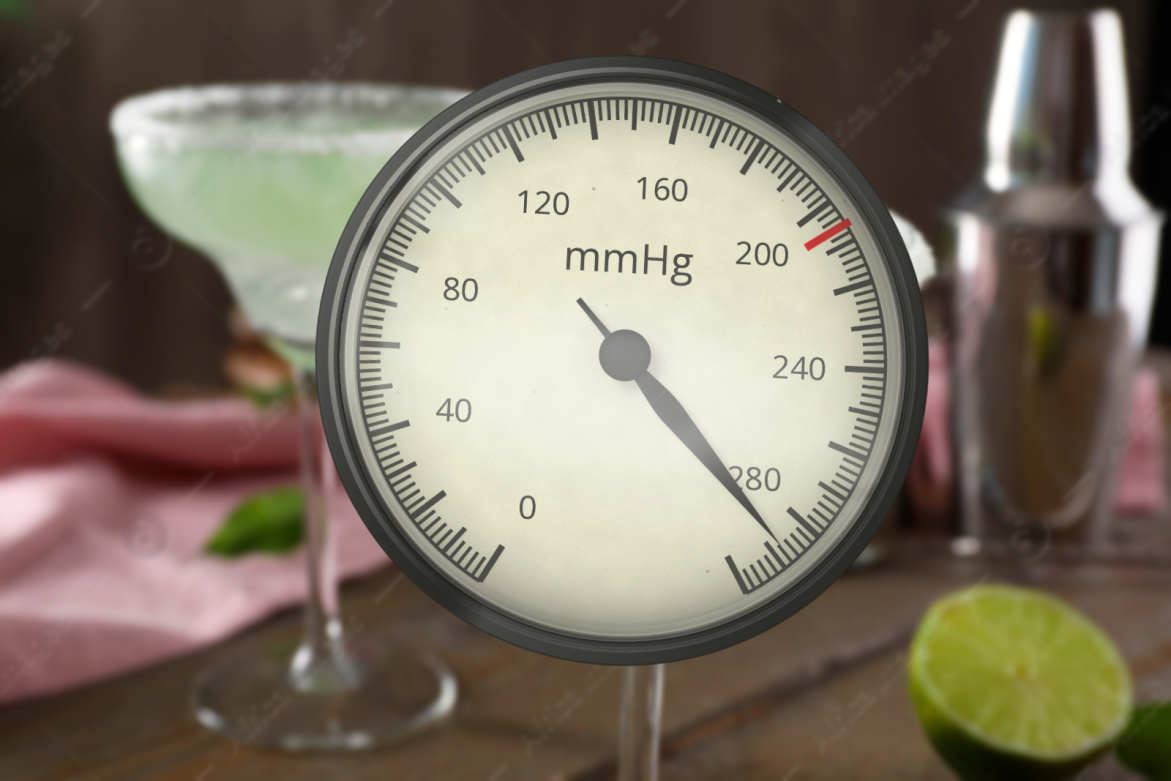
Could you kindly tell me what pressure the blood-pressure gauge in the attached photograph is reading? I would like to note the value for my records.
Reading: 288 mmHg
